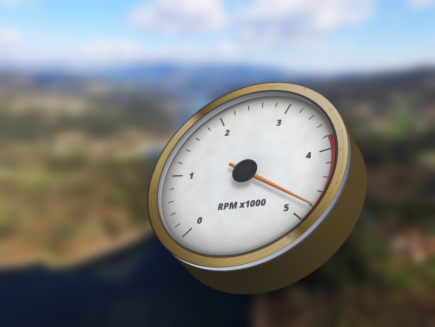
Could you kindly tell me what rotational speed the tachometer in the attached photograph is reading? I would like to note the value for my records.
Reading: 4800 rpm
